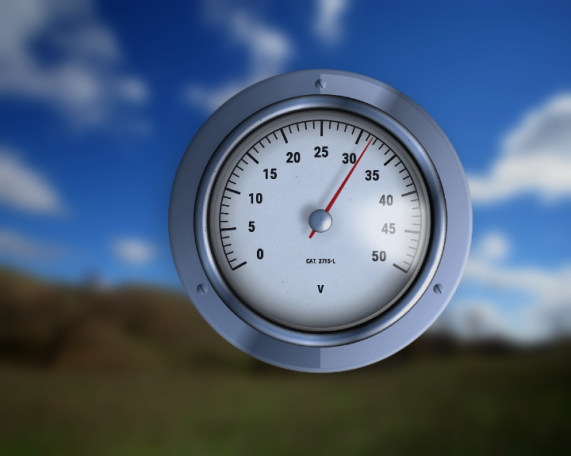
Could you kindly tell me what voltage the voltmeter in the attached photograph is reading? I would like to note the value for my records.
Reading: 31.5 V
